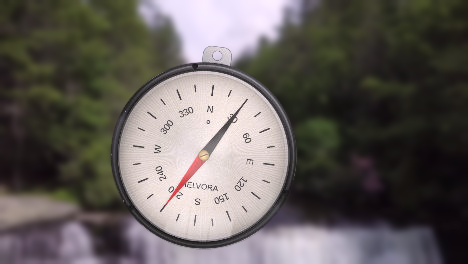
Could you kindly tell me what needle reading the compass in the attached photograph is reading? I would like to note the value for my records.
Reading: 210 °
